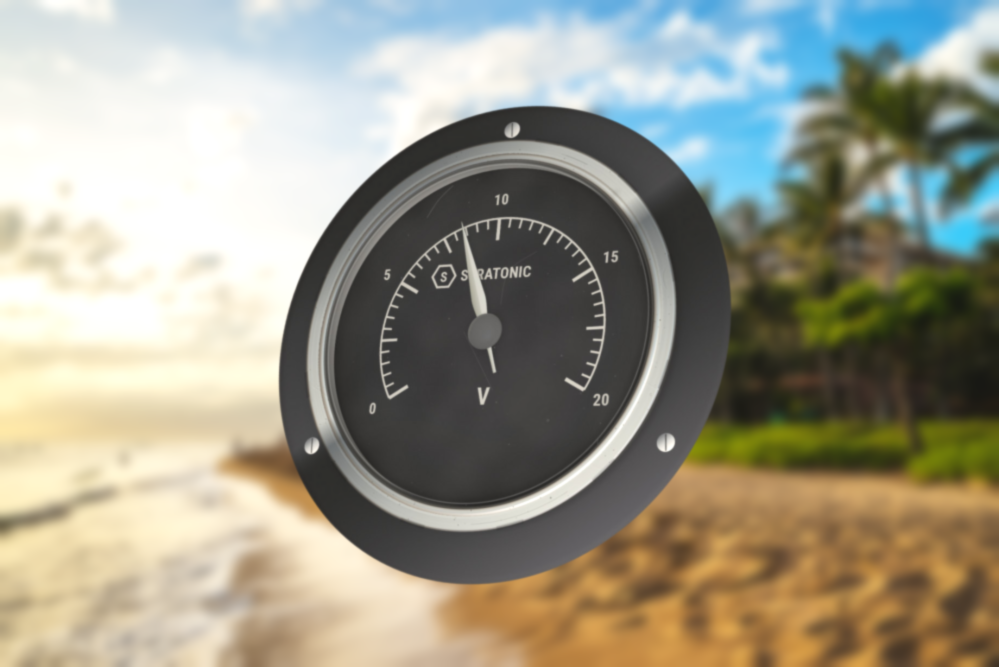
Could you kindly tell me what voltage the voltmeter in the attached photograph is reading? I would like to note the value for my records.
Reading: 8.5 V
